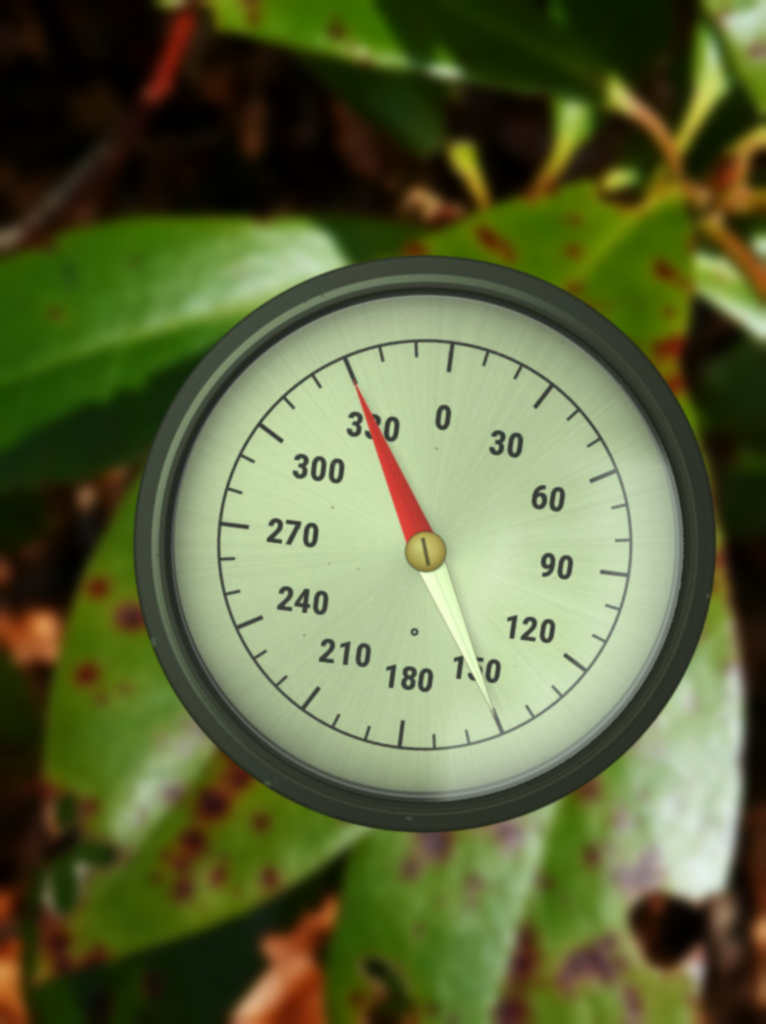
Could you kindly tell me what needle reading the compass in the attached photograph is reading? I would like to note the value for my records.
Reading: 330 °
